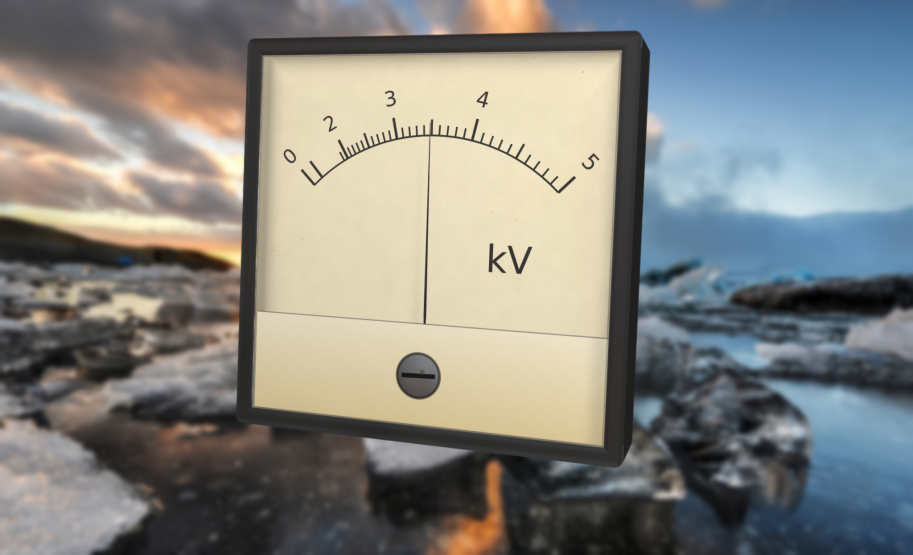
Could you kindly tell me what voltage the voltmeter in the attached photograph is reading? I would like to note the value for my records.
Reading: 3.5 kV
